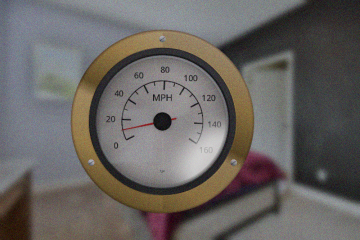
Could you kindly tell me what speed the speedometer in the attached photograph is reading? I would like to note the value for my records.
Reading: 10 mph
